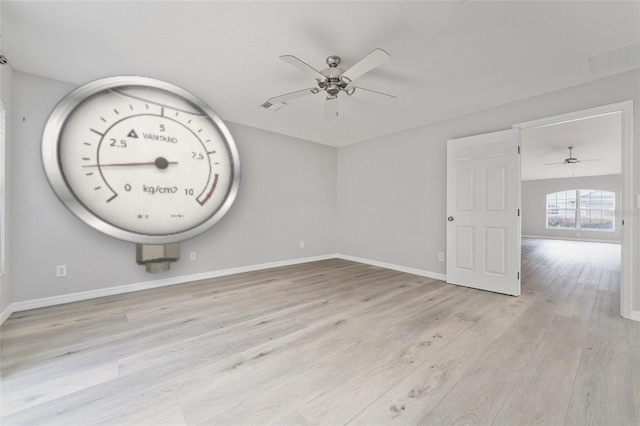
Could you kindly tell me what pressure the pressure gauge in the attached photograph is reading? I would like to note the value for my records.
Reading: 1.25 kg/cm²
